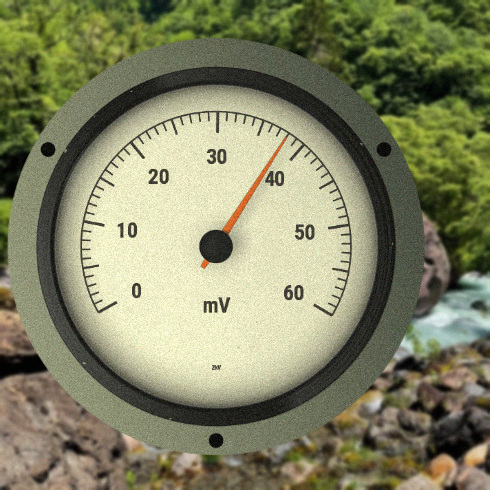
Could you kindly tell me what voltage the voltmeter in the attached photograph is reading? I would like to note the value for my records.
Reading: 38 mV
